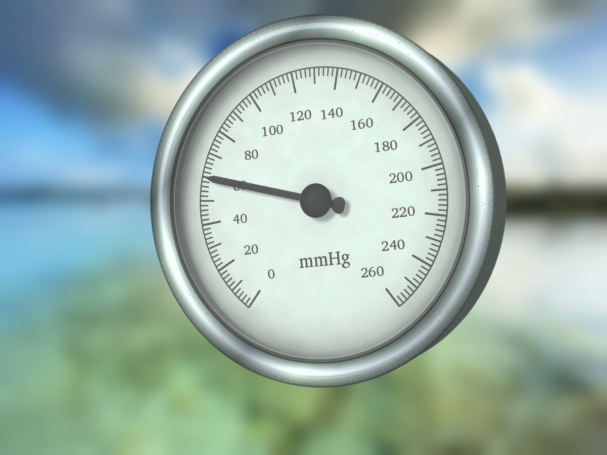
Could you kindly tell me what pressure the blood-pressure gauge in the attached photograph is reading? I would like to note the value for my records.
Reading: 60 mmHg
